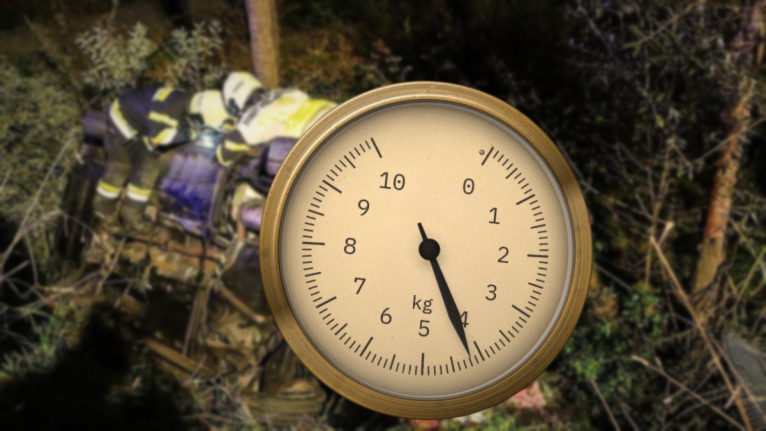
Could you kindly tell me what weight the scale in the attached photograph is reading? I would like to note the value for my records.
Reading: 4.2 kg
